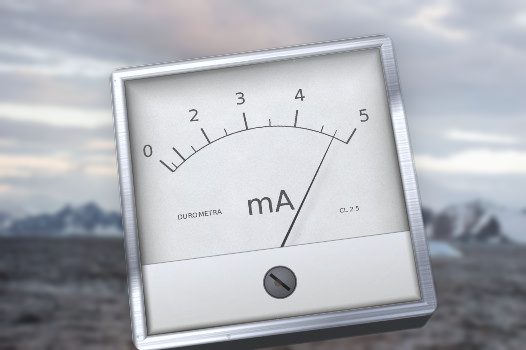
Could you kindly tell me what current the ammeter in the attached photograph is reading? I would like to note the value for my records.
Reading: 4.75 mA
